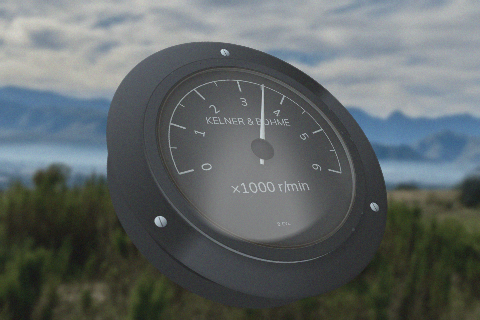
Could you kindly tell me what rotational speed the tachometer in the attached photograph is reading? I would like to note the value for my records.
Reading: 3500 rpm
